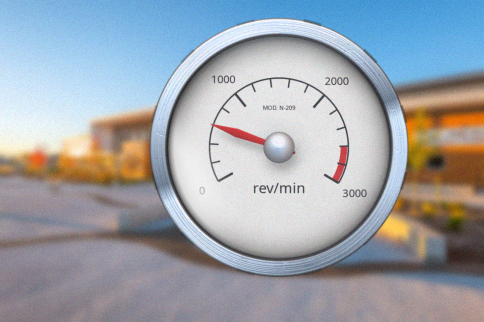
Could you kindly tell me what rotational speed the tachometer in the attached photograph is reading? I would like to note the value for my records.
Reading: 600 rpm
